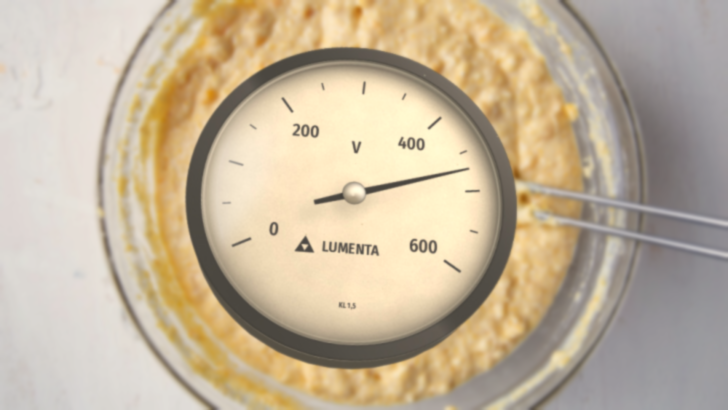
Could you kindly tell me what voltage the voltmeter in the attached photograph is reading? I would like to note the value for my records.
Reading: 475 V
